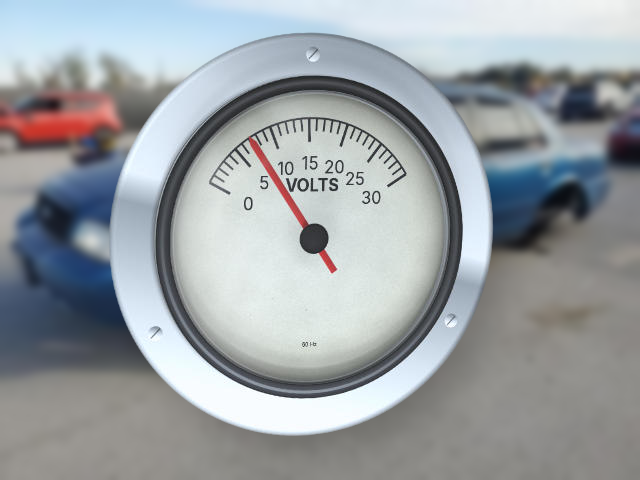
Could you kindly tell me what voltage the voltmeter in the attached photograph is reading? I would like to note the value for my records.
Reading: 7 V
